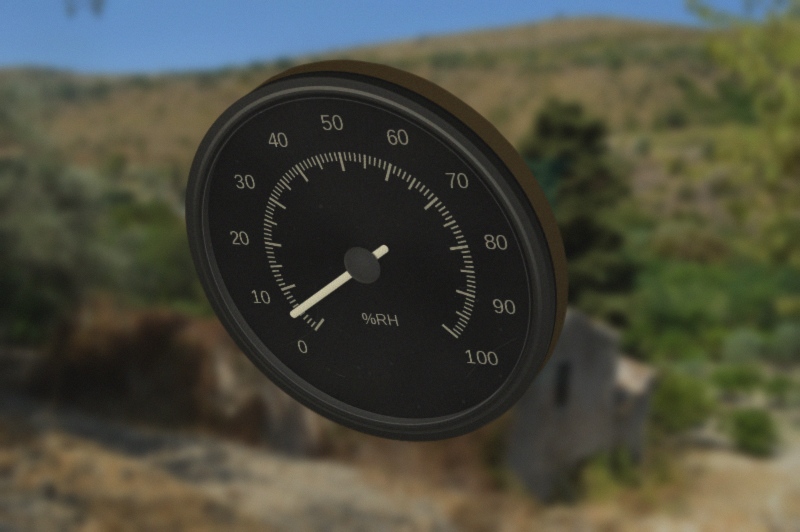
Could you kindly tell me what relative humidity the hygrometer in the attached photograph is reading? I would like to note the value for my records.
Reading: 5 %
